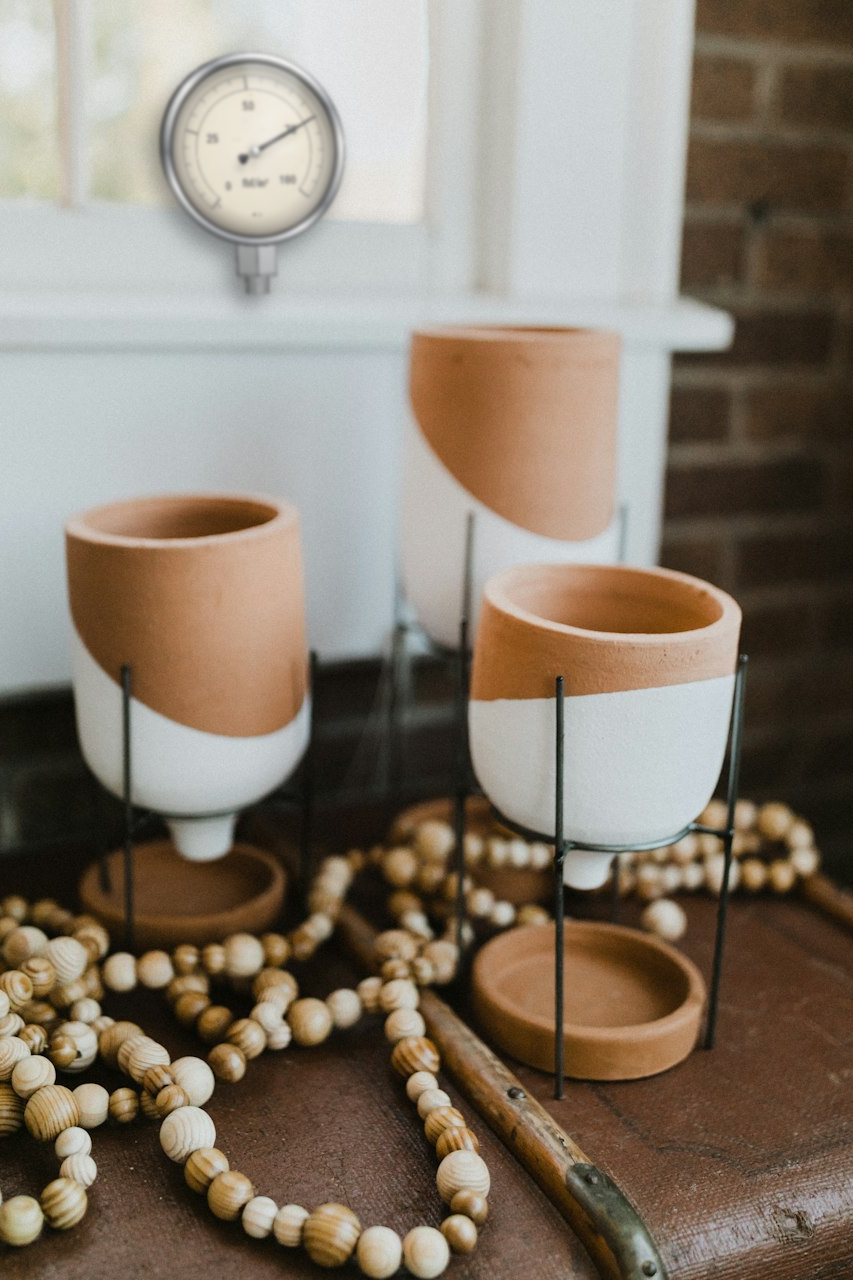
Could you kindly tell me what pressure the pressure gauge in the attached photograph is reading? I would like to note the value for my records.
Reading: 75 psi
